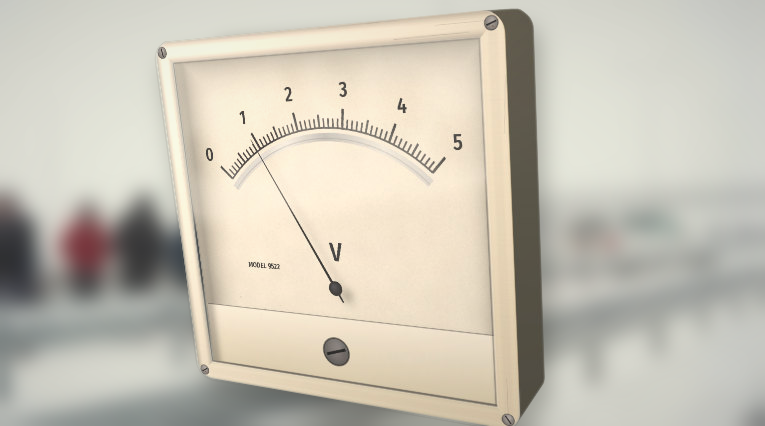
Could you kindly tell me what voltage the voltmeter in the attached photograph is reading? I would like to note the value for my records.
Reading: 1 V
